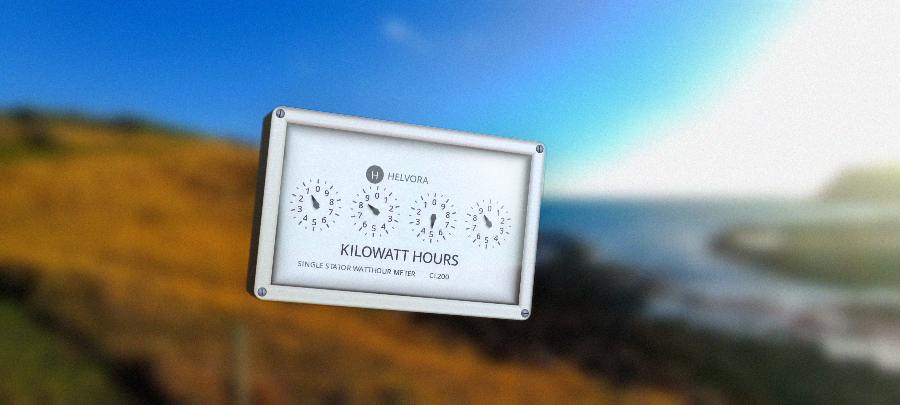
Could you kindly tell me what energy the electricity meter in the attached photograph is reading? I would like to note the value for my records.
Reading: 849 kWh
